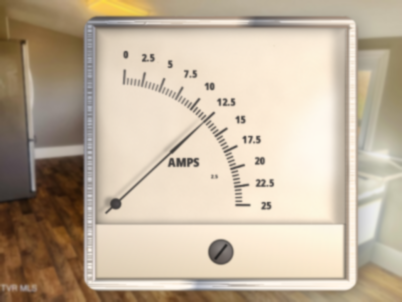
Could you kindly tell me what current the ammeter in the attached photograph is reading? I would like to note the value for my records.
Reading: 12.5 A
